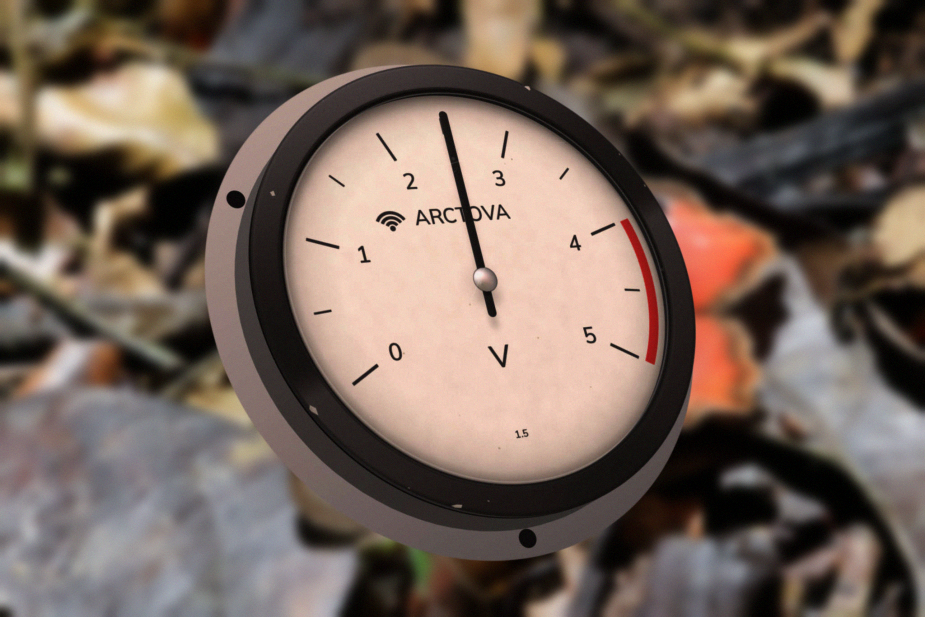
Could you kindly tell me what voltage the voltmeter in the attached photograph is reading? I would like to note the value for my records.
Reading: 2.5 V
